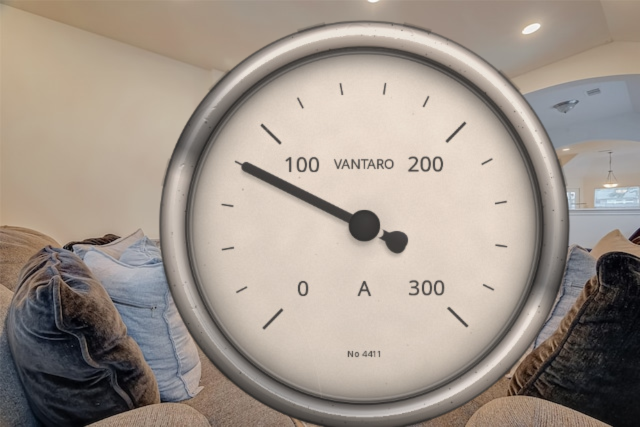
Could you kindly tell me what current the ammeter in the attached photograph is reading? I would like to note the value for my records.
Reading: 80 A
